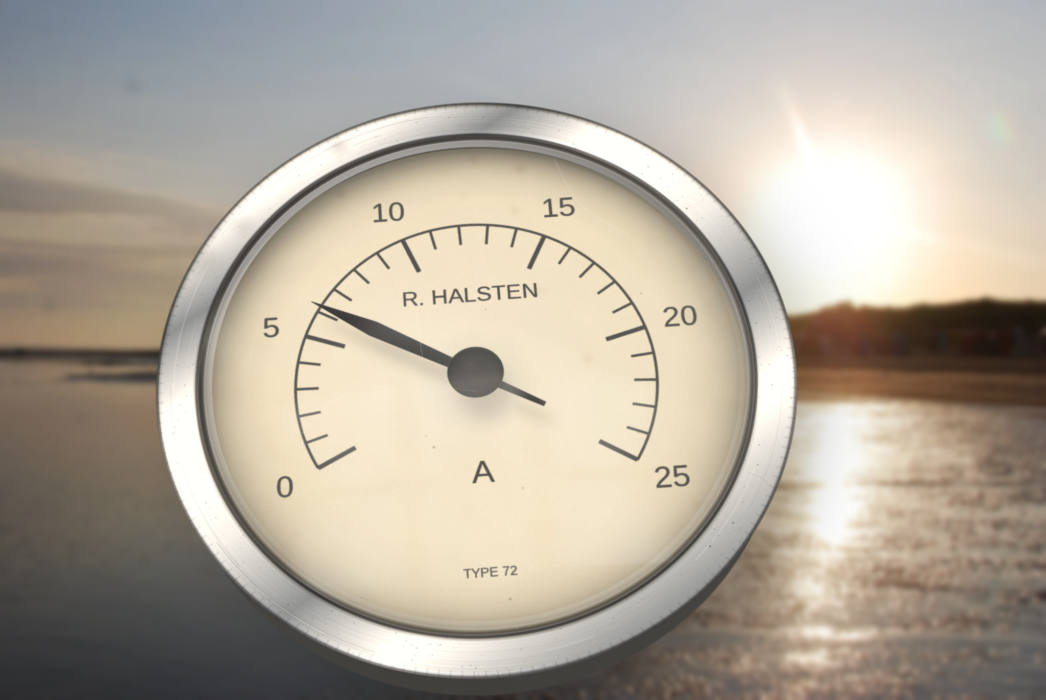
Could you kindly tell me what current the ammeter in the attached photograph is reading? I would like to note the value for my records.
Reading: 6 A
